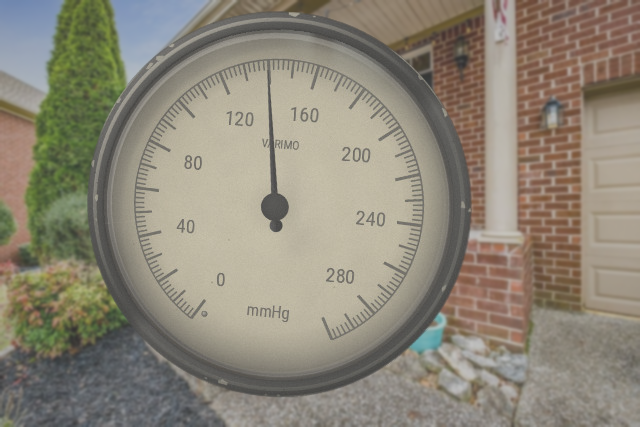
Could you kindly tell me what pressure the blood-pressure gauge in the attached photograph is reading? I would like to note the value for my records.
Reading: 140 mmHg
